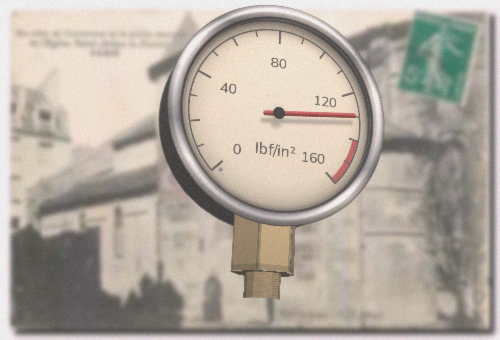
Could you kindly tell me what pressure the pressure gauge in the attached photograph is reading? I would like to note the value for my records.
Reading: 130 psi
